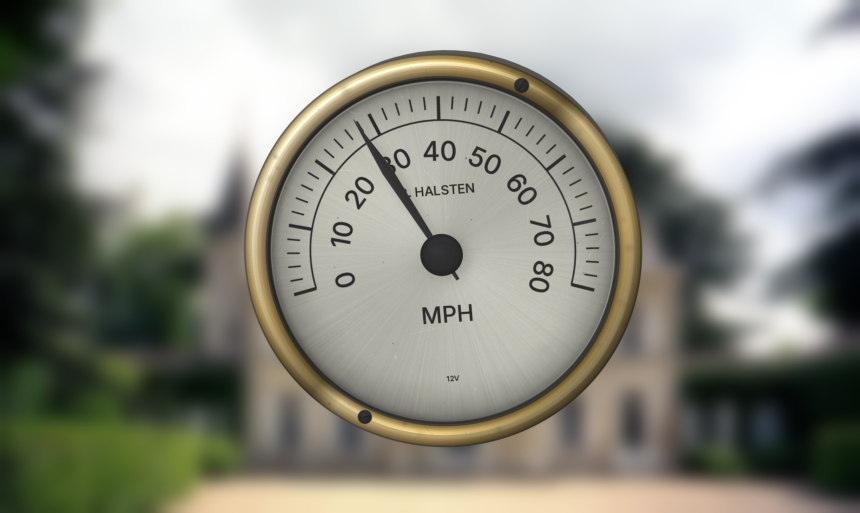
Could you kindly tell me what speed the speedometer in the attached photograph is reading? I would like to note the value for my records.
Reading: 28 mph
